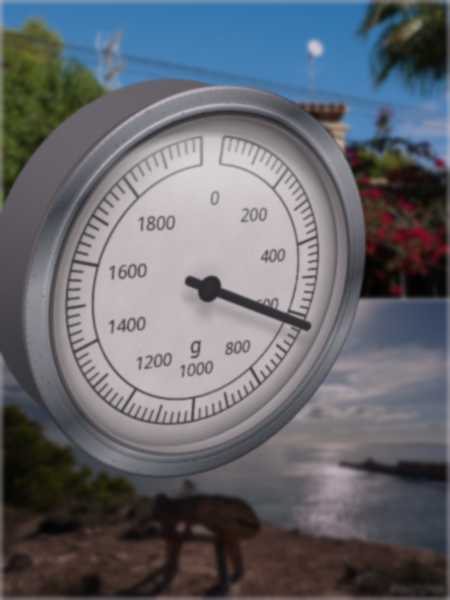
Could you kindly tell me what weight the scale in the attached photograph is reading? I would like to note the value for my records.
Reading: 620 g
